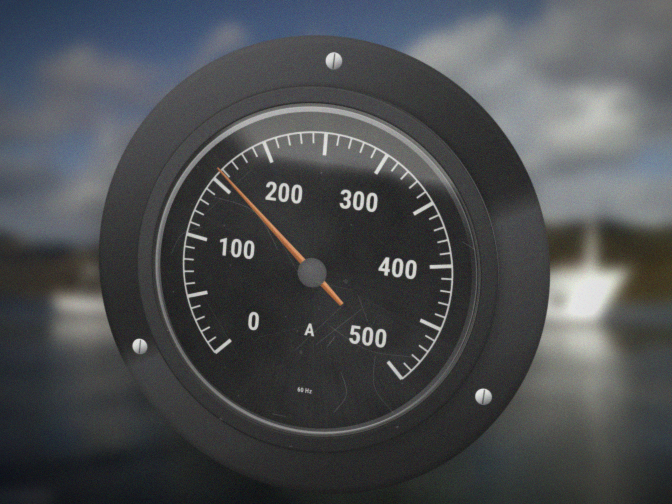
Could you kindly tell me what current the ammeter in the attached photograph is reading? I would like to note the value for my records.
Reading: 160 A
